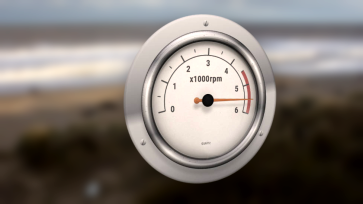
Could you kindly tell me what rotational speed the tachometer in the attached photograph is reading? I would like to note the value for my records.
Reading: 5500 rpm
